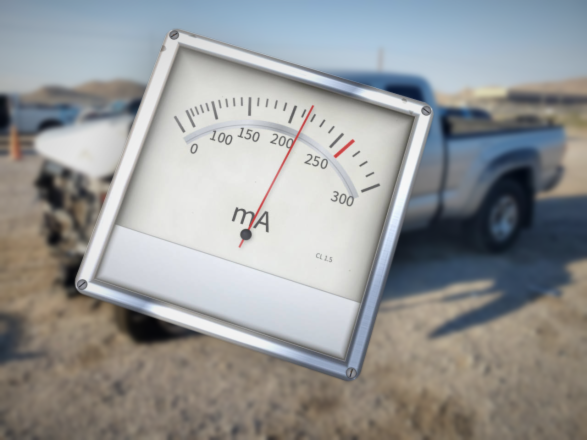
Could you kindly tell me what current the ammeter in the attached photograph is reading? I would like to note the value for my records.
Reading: 215 mA
